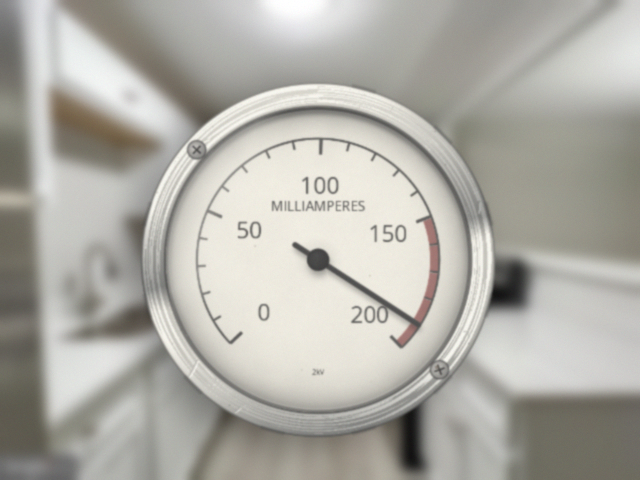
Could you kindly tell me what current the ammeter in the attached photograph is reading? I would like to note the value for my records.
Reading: 190 mA
